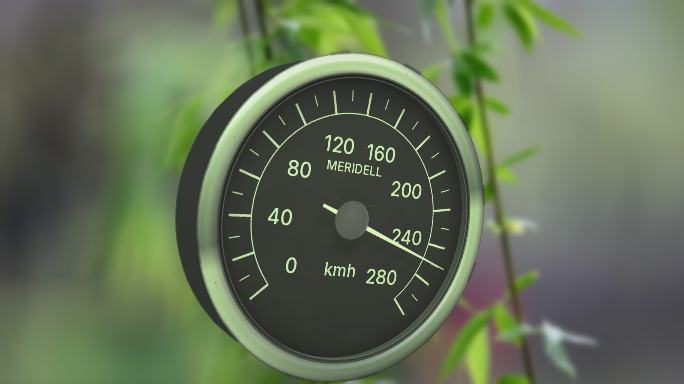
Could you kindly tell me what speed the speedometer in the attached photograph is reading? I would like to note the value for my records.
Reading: 250 km/h
